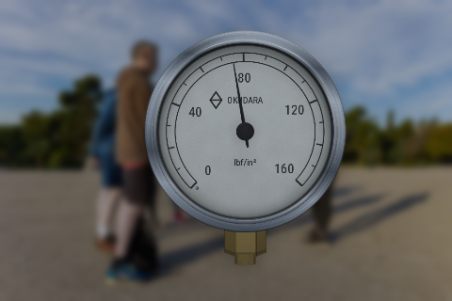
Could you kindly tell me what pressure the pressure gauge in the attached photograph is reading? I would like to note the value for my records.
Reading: 75 psi
